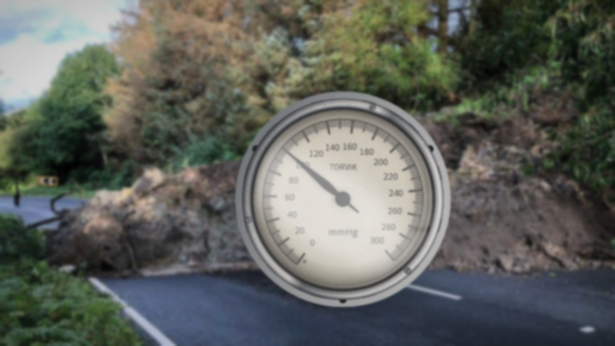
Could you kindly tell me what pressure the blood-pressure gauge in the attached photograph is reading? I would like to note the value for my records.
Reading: 100 mmHg
